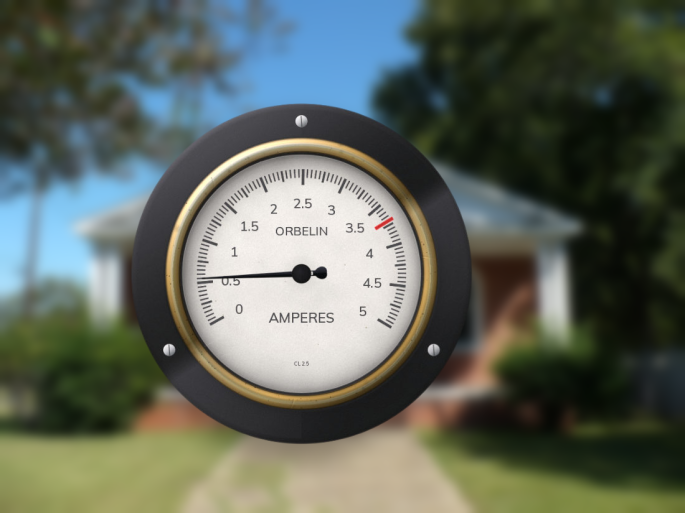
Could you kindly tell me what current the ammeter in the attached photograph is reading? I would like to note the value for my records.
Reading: 0.55 A
